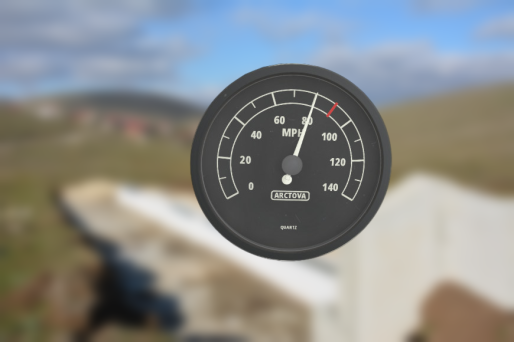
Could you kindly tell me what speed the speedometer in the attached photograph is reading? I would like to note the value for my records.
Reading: 80 mph
